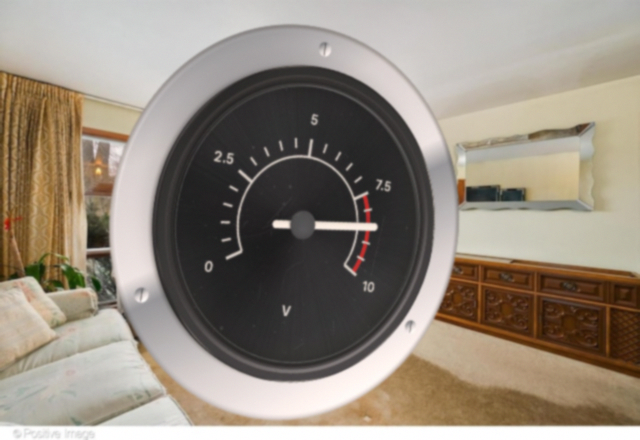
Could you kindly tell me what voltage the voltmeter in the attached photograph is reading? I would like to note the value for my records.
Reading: 8.5 V
